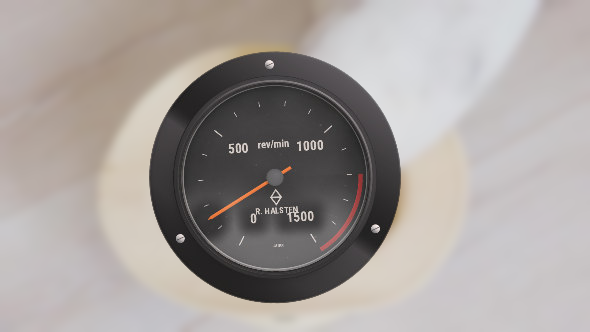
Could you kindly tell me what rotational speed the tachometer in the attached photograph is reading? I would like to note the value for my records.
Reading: 150 rpm
